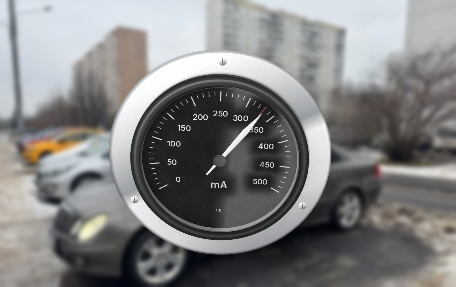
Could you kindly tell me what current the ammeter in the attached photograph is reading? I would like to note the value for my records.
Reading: 330 mA
